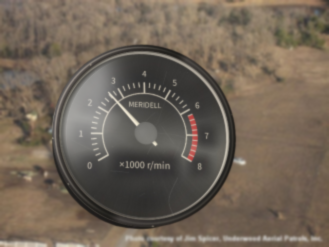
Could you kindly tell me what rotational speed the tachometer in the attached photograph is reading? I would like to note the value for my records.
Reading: 2600 rpm
